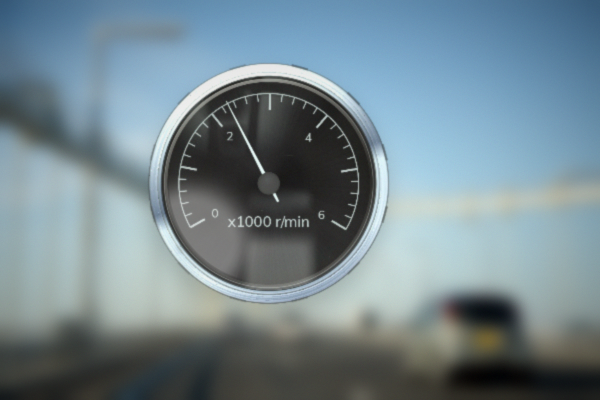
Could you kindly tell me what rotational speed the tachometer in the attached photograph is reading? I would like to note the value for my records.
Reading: 2300 rpm
